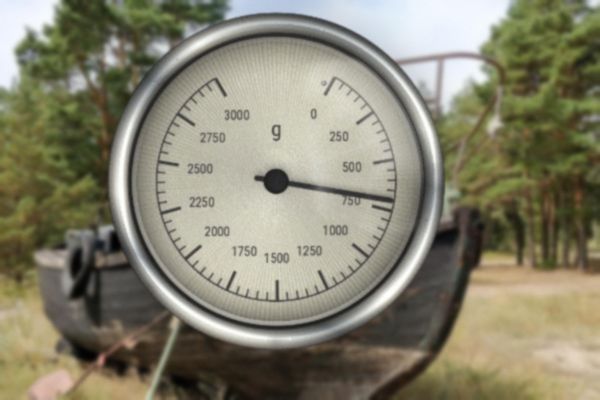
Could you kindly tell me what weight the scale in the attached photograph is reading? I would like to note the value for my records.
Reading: 700 g
